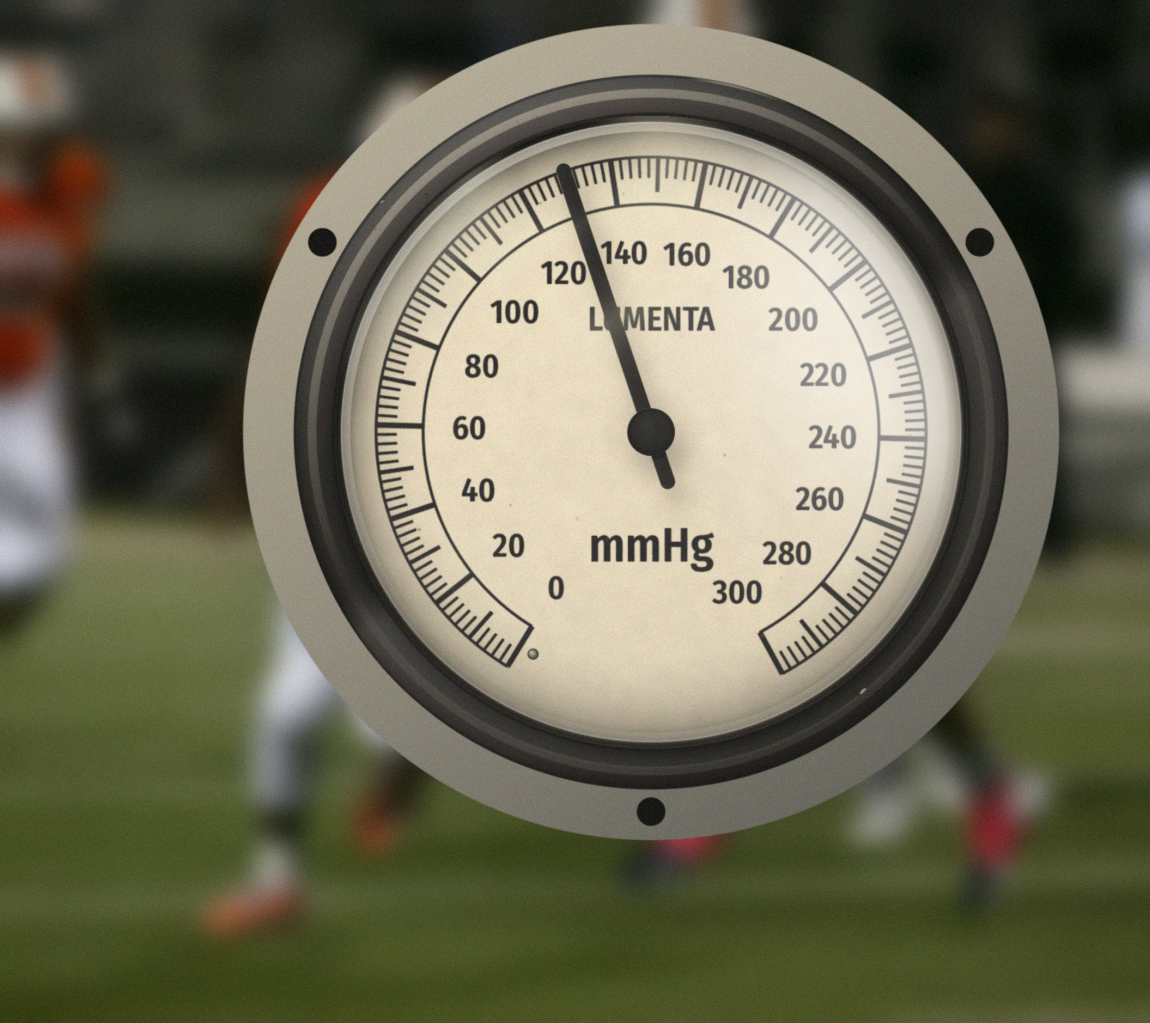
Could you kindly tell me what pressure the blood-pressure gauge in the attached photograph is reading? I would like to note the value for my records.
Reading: 130 mmHg
